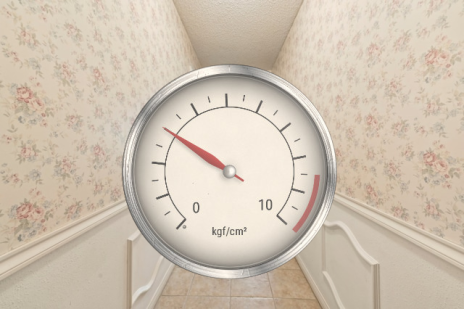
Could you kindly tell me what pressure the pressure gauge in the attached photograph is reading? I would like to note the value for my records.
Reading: 3 kg/cm²
